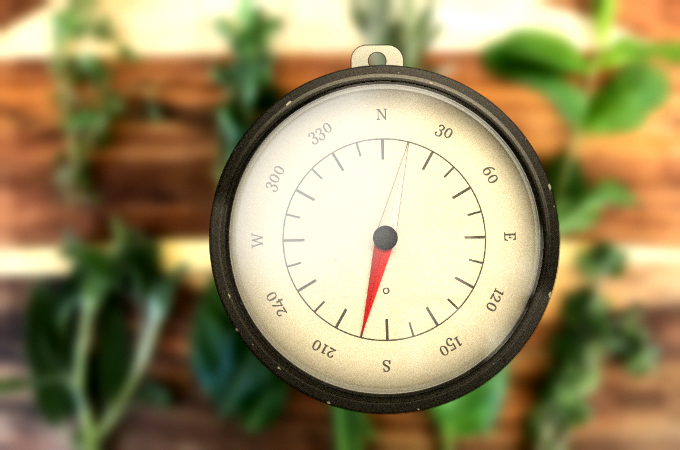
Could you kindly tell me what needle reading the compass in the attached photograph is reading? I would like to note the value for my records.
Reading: 195 °
